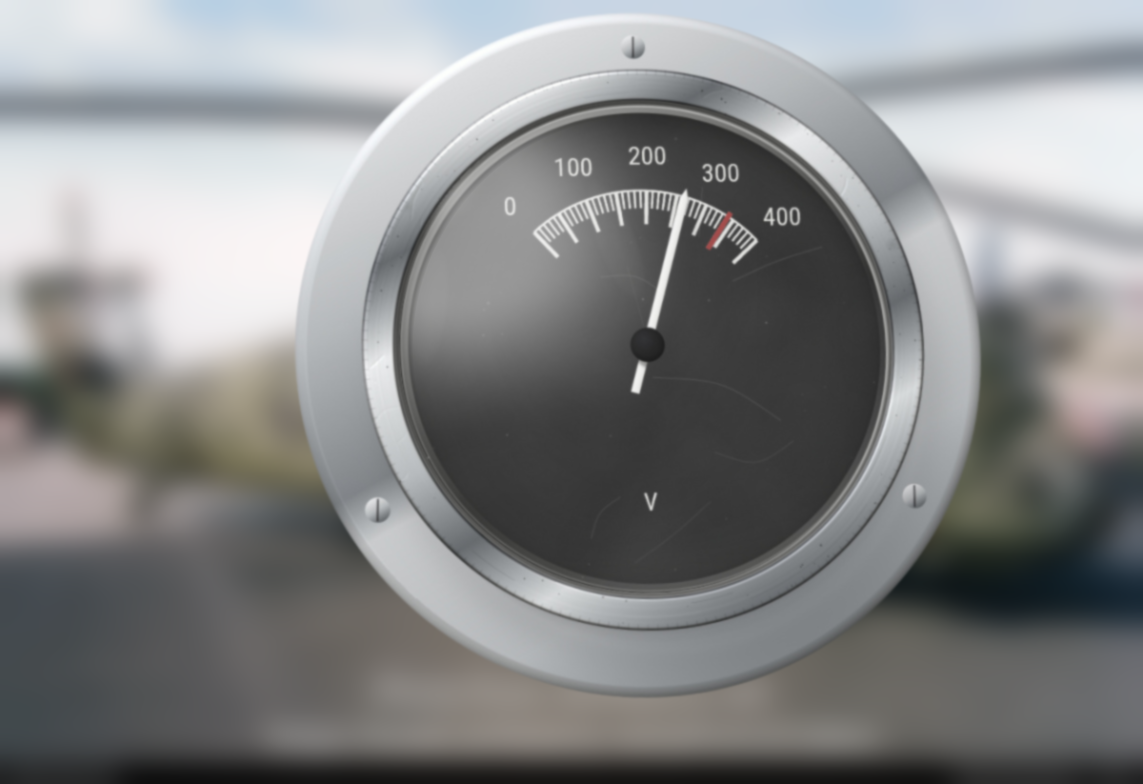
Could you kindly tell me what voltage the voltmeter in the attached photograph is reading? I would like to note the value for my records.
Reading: 260 V
